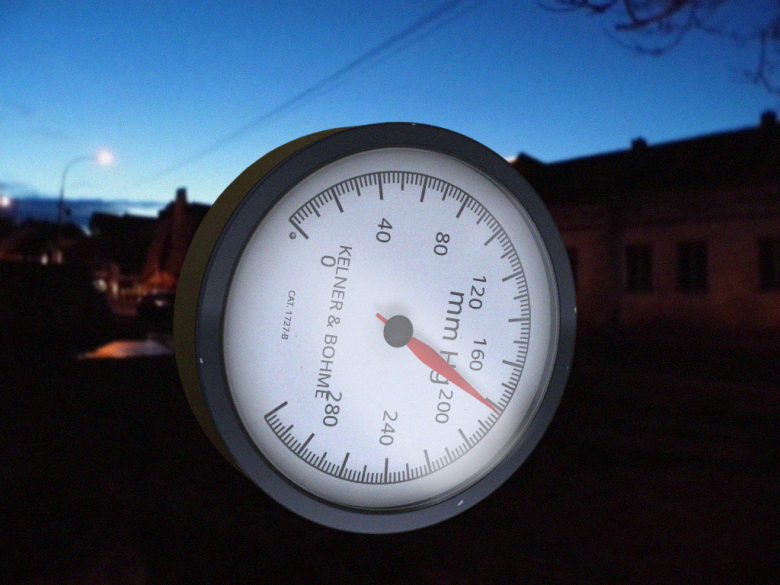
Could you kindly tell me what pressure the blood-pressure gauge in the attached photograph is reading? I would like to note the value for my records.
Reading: 182 mmHg
